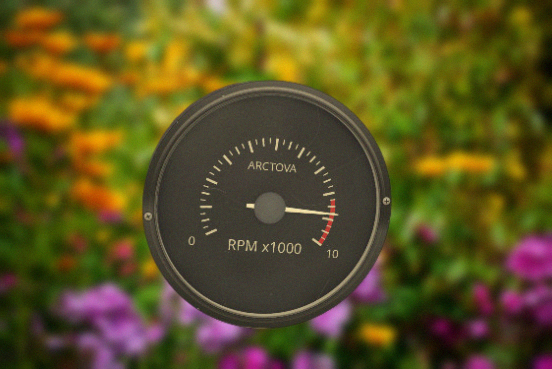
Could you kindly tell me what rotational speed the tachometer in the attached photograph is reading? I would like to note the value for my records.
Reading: 8750 rpm
